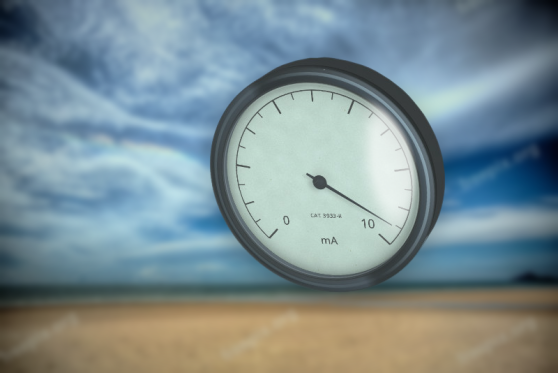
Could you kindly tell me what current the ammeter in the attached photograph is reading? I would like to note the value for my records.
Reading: 9.5 mA
